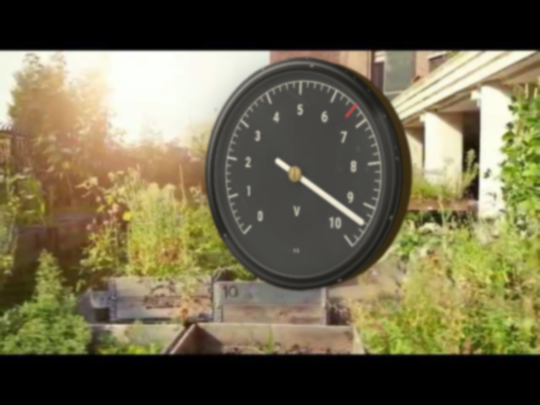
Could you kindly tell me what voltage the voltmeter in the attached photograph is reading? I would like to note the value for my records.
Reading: 9.4 V
